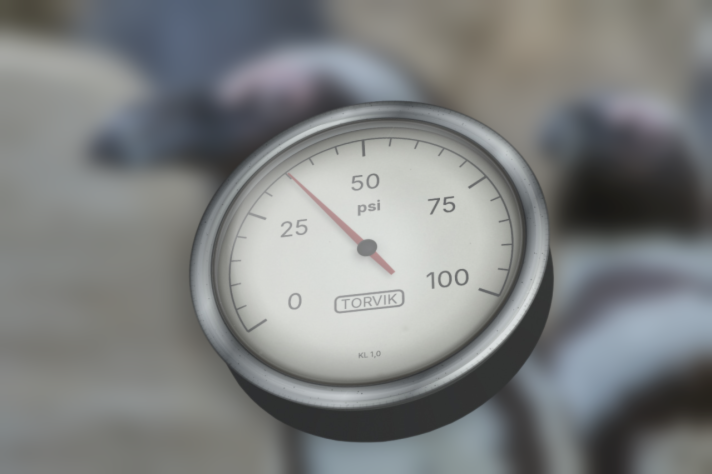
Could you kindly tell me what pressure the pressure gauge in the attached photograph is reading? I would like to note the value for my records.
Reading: 35 psi
